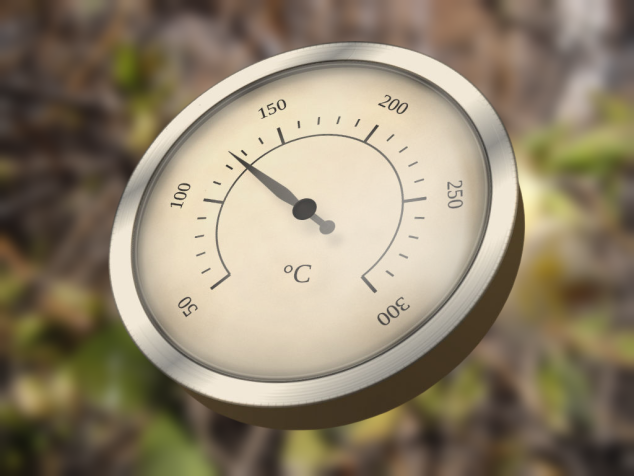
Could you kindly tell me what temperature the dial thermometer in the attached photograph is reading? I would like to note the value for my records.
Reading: 125 °C
